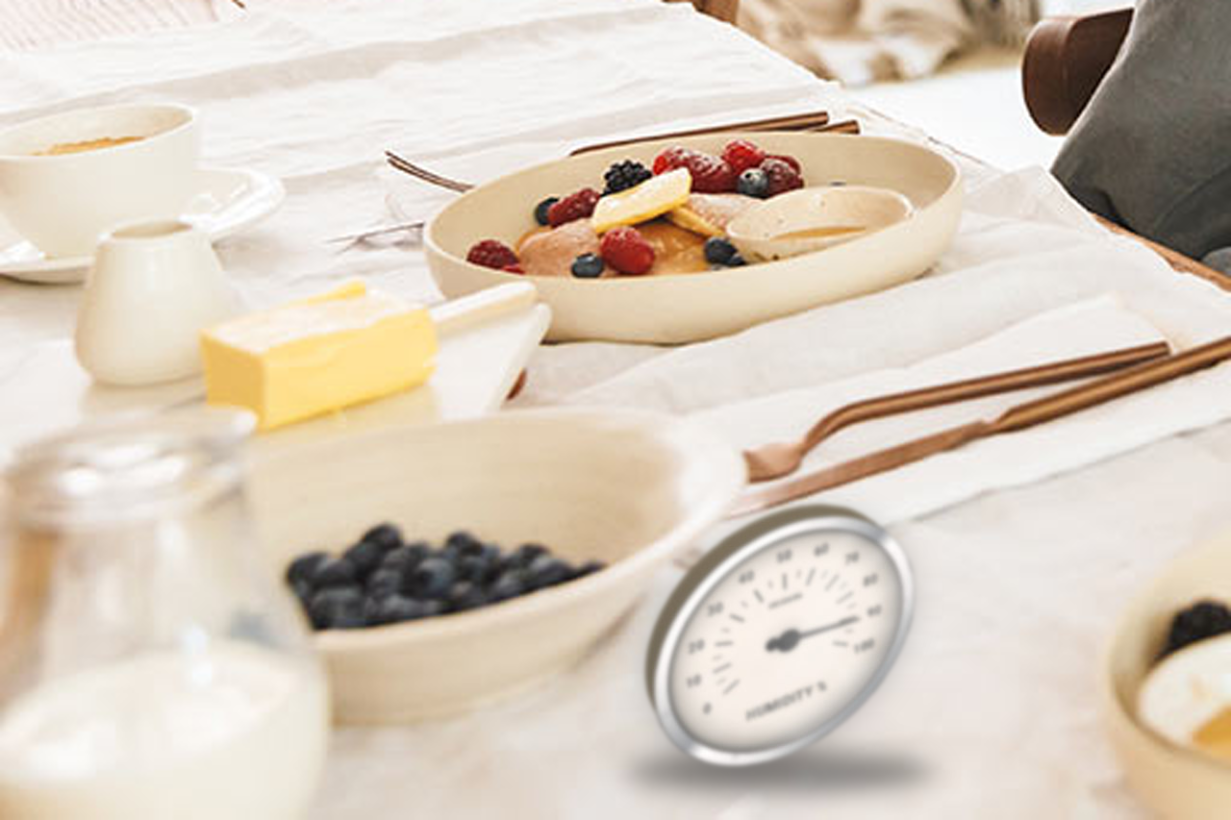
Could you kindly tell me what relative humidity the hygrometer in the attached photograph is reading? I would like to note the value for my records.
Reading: 90 %
